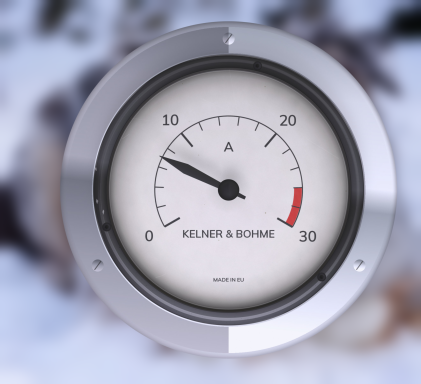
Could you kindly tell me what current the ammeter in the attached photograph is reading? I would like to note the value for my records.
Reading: 7 A
